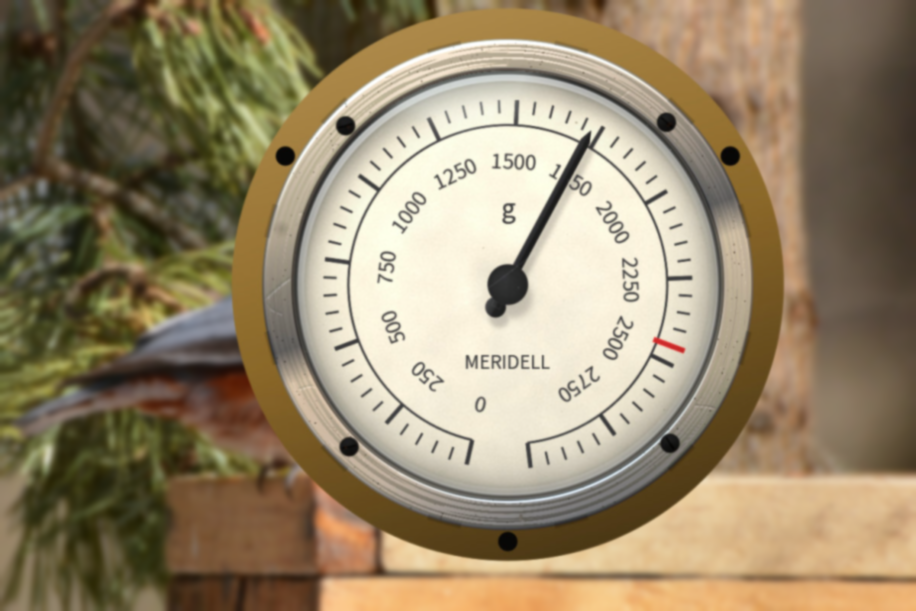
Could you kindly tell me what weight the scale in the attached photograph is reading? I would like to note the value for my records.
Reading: 1725 g
